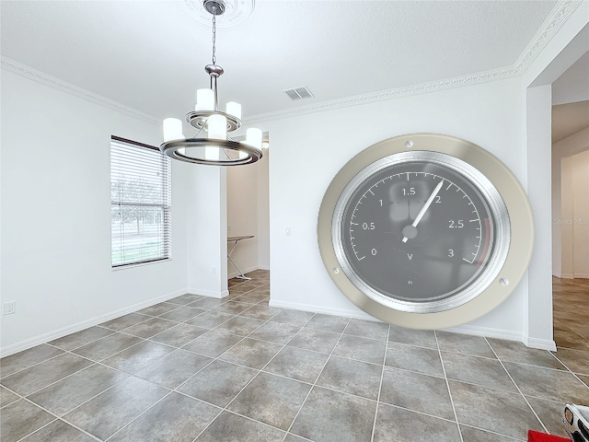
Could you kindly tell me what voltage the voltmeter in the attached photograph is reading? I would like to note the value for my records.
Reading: 1.9 V
